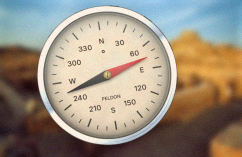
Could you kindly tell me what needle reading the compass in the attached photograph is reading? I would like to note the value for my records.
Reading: 75 °
